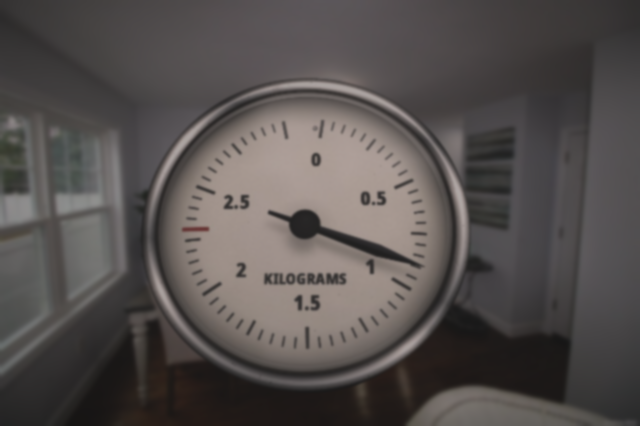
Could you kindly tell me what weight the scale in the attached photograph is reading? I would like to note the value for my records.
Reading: 0.9 kg
